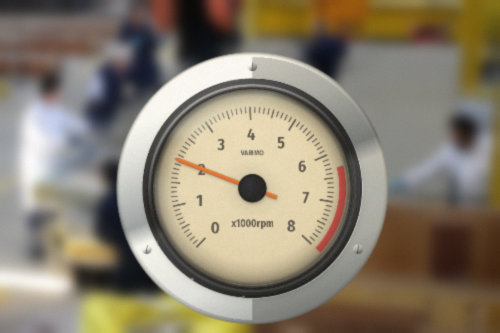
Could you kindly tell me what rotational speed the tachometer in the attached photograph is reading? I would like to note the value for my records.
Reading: 2000 rpm
